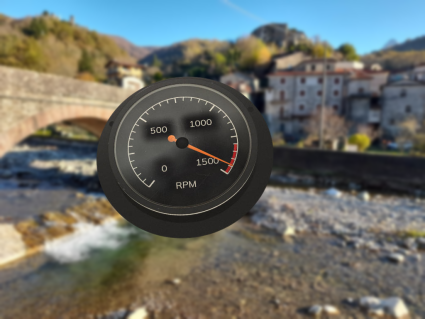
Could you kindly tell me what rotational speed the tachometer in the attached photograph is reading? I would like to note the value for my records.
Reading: 1450 rpm
